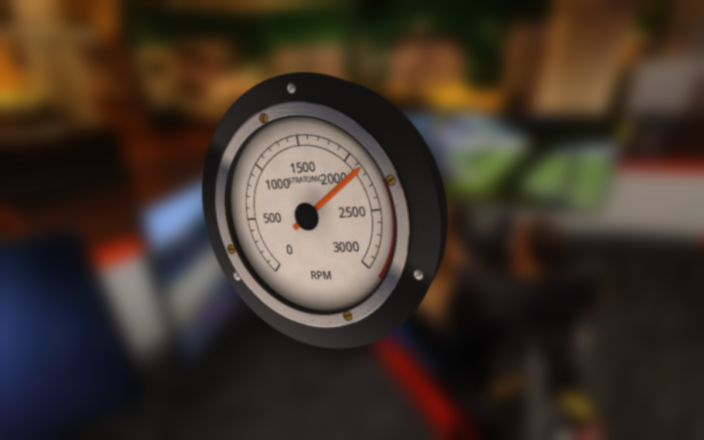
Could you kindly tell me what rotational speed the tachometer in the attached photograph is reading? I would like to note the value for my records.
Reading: 2150 rpm
